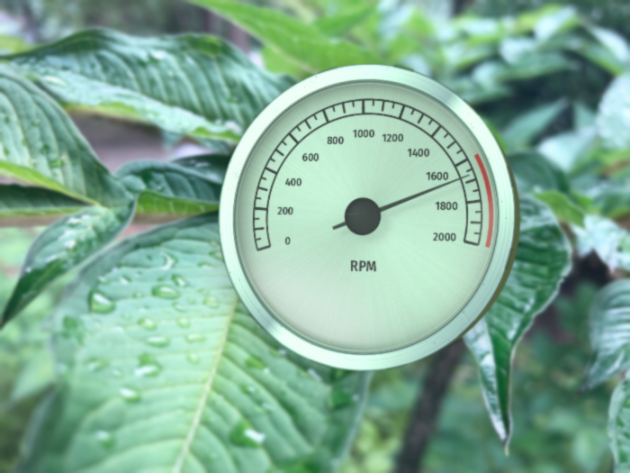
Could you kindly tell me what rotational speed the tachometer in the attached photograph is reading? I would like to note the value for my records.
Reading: 1675 rpm
